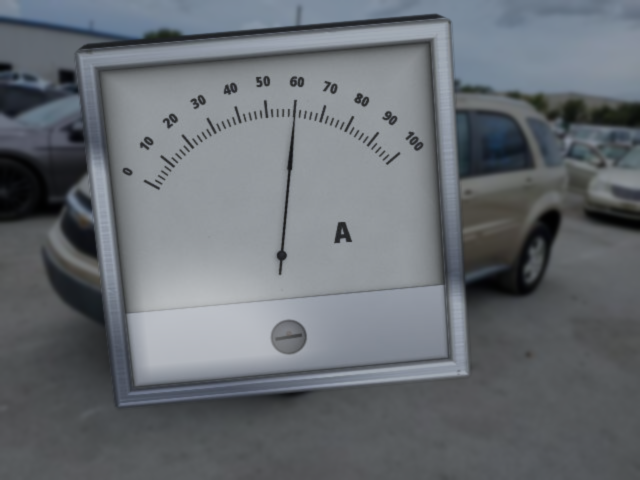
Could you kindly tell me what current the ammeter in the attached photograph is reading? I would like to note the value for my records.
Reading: 60 A
